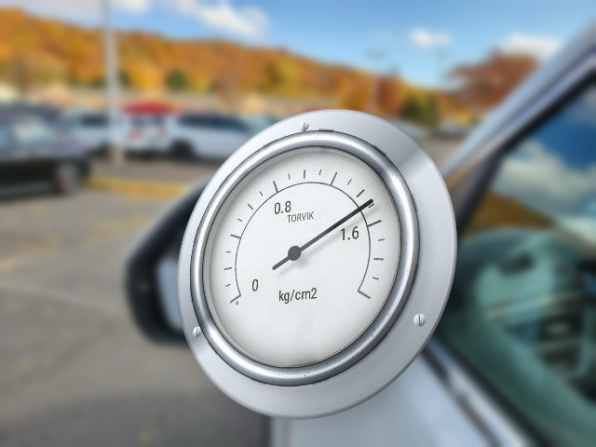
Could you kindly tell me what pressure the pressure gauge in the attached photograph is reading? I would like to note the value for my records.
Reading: 1.5 kg/cm²
